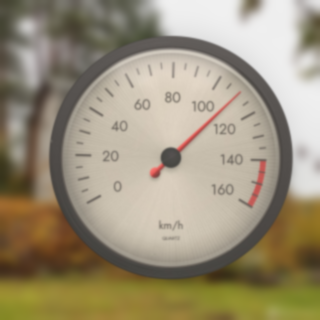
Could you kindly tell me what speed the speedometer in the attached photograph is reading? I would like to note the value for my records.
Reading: 110 km/h
